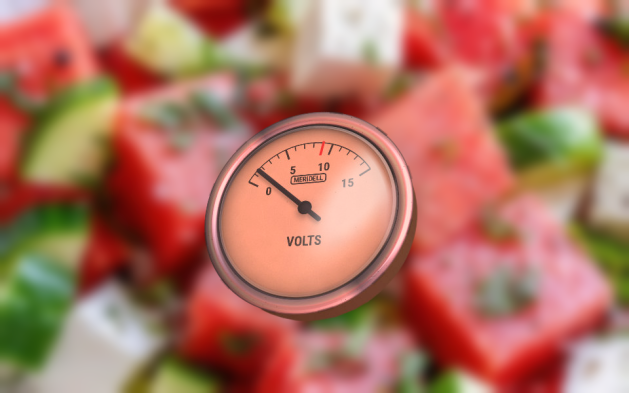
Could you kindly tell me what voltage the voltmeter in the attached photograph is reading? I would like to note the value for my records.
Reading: 1.5 V
